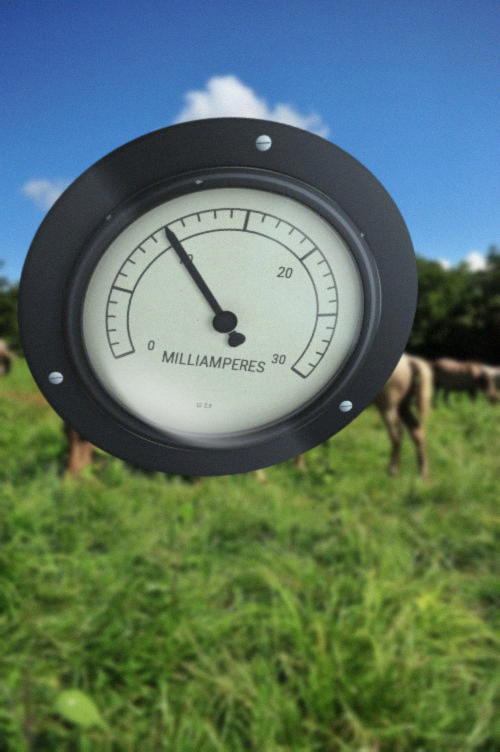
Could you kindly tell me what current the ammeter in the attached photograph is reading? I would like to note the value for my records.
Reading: 10 mA
